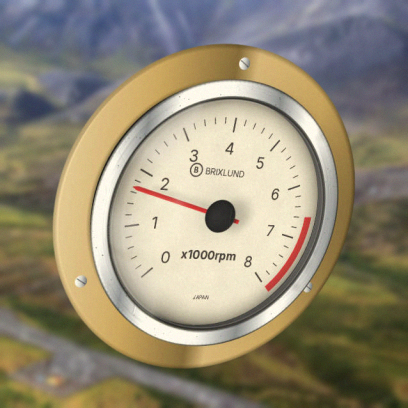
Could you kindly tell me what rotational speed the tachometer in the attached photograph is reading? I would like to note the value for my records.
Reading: 1700 rpm
